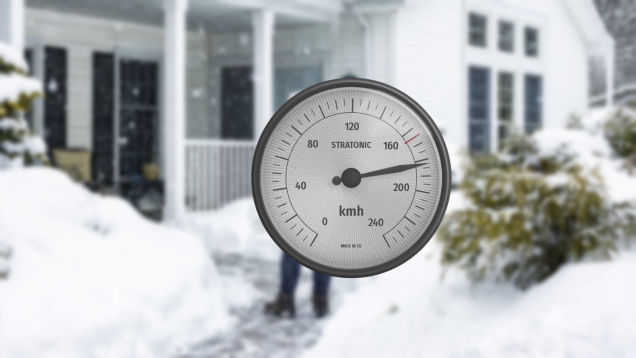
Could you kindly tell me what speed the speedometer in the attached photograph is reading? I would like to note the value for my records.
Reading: 182.5 km/h
